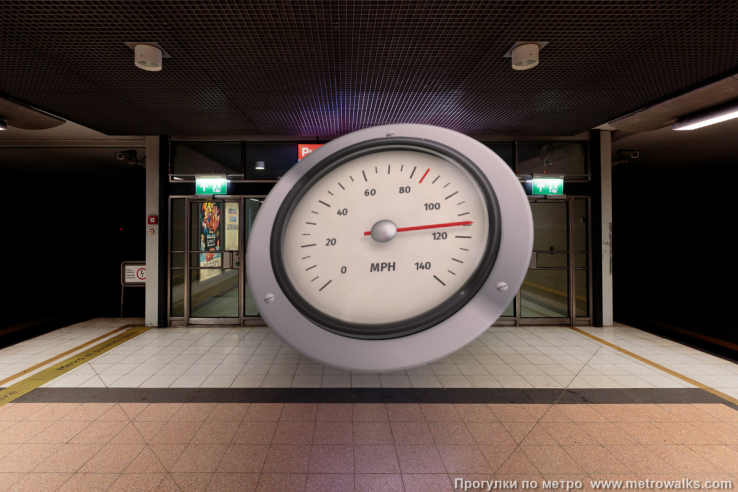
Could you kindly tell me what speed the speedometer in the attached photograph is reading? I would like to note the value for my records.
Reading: 115 mph
